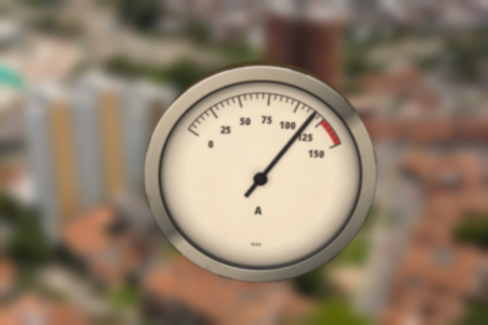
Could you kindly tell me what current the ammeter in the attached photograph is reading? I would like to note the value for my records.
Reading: 115 A
